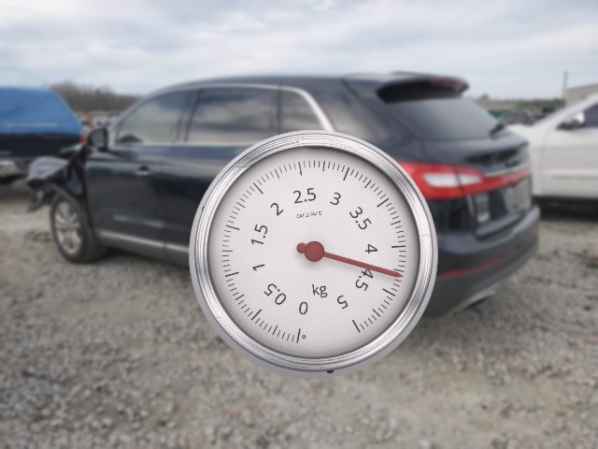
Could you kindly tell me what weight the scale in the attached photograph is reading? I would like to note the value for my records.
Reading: 4.3 kg
